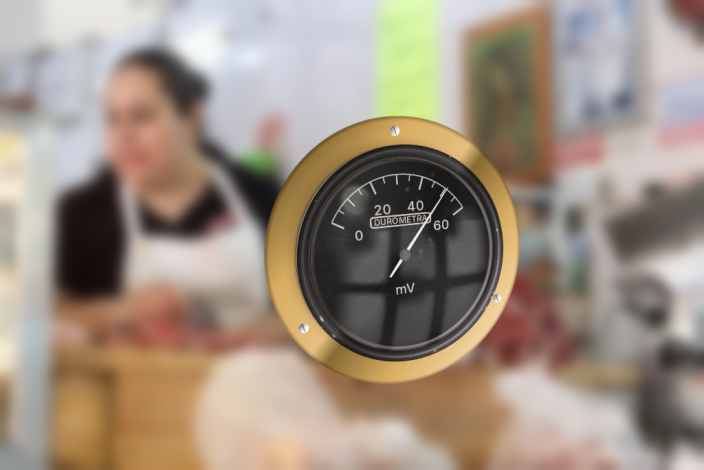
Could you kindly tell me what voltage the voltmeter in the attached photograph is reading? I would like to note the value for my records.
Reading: 50 mV
